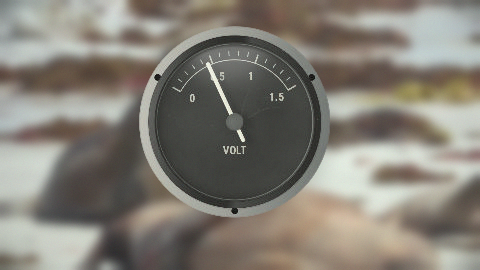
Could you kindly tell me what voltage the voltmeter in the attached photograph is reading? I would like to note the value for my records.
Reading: 0.45 V
